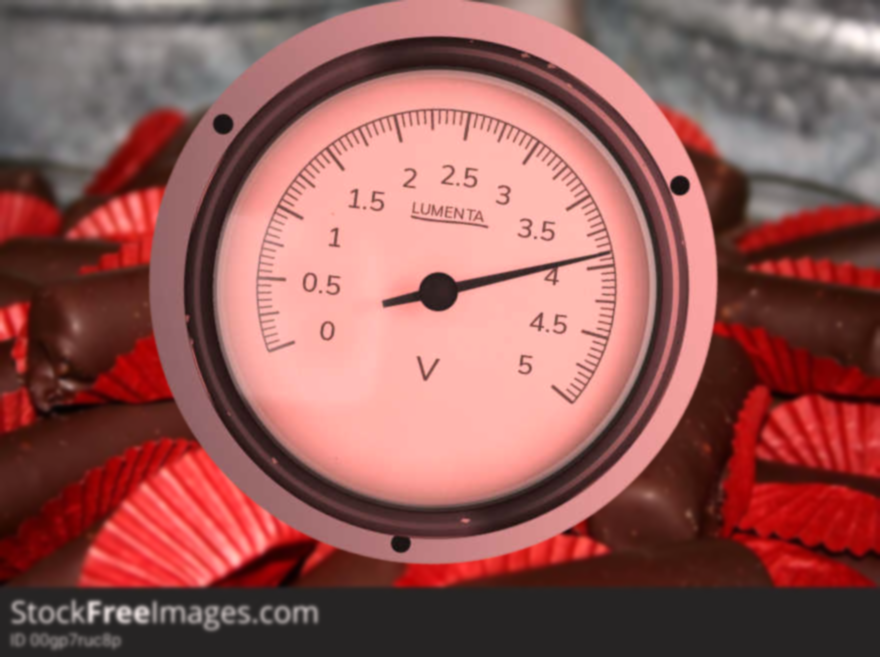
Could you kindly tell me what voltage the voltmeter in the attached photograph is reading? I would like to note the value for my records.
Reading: 3.9 V
